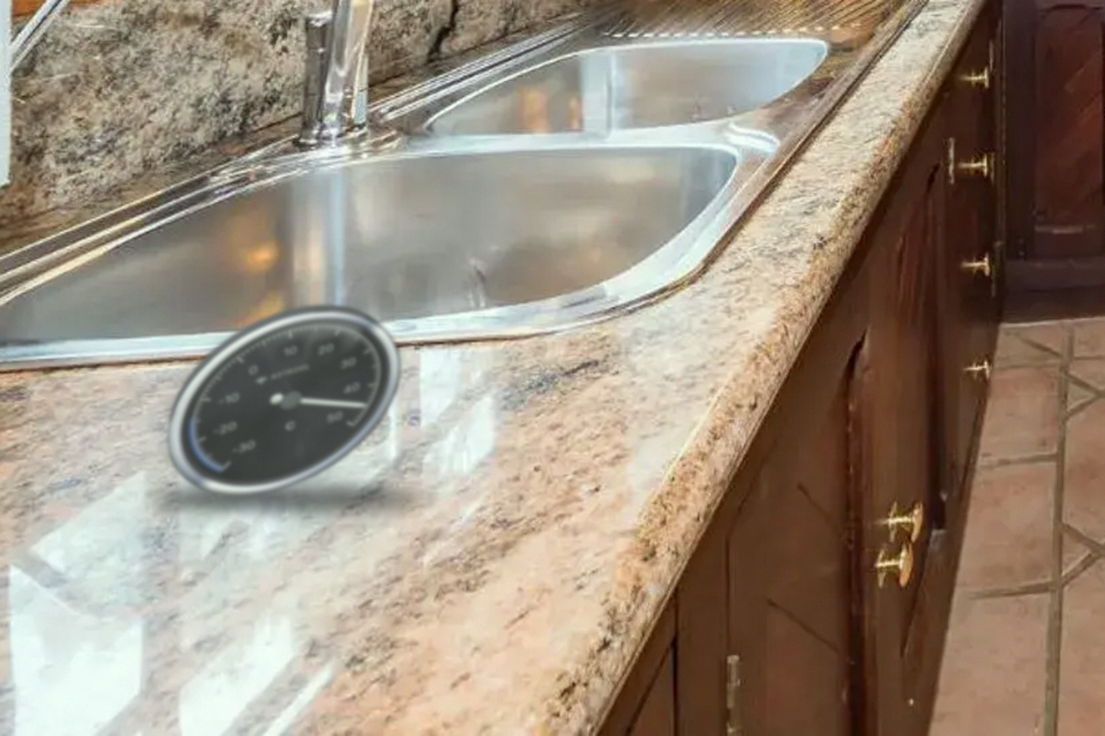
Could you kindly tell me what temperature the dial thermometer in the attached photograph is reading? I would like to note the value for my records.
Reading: 45 °C
